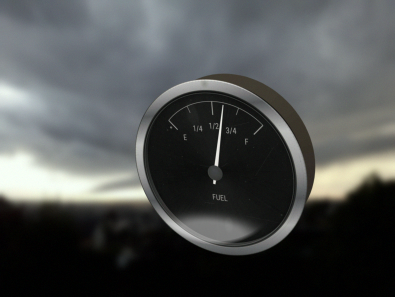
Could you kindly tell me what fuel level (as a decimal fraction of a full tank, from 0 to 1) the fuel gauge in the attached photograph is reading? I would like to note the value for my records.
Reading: 0.625
